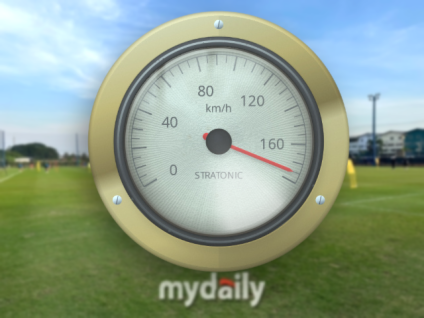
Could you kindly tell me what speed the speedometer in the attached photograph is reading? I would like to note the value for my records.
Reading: 175 km/h
